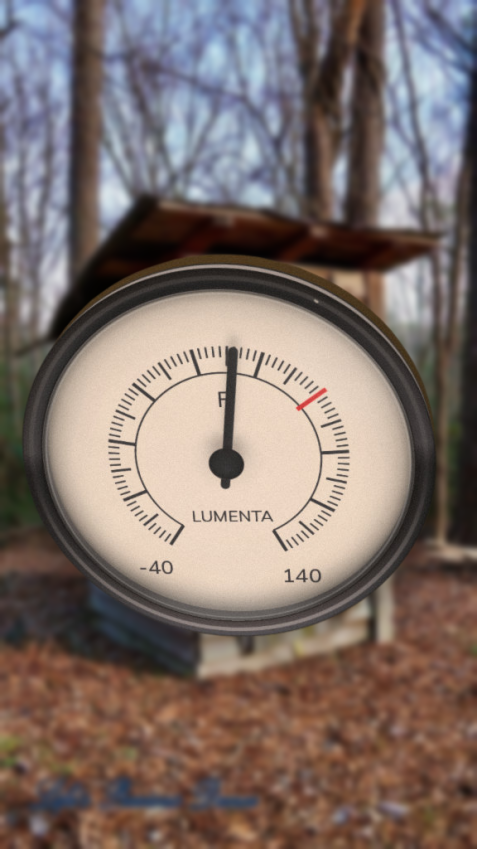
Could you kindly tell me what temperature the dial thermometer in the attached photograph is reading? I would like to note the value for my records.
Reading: 52 °F
